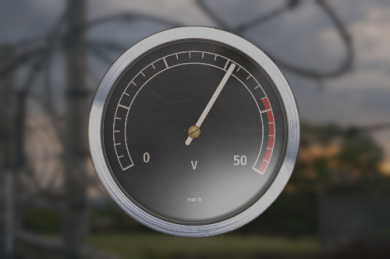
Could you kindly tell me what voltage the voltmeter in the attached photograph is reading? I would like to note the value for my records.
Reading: 31 V
